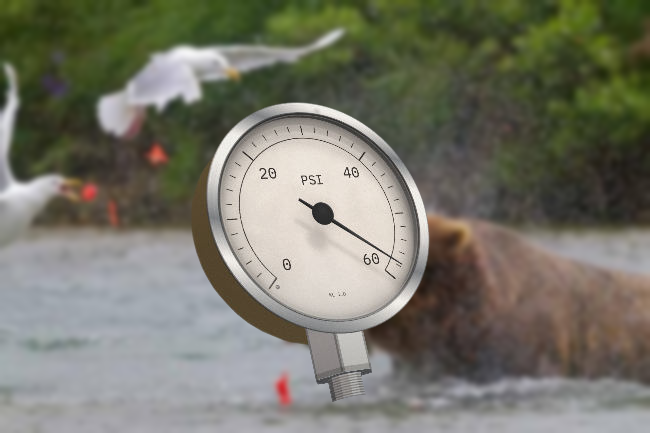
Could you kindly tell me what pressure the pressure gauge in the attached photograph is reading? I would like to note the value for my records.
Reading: 58 psi
